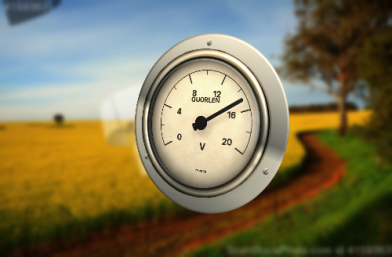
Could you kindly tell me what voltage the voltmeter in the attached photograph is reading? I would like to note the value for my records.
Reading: 15 V
